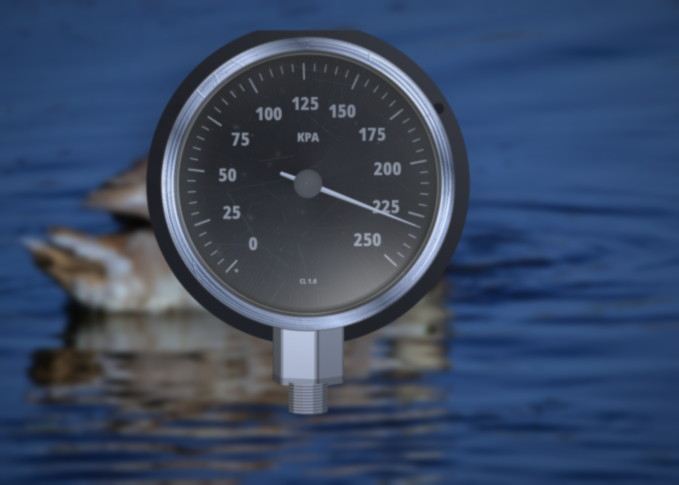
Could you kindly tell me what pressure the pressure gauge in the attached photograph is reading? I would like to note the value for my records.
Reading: 230 kPa
